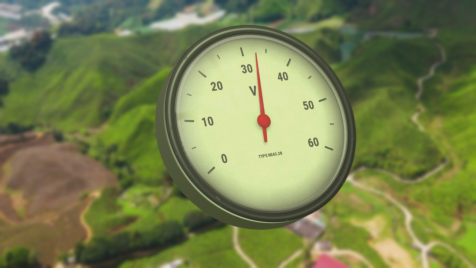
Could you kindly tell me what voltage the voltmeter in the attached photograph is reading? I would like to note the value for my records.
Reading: 32.5 V
